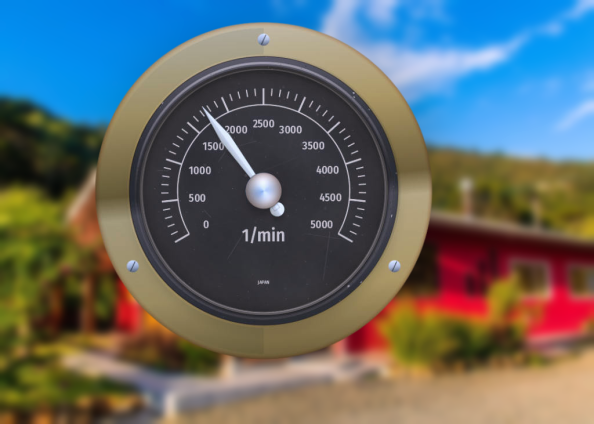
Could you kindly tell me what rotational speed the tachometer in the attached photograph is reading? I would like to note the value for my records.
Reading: 1750 rpm
